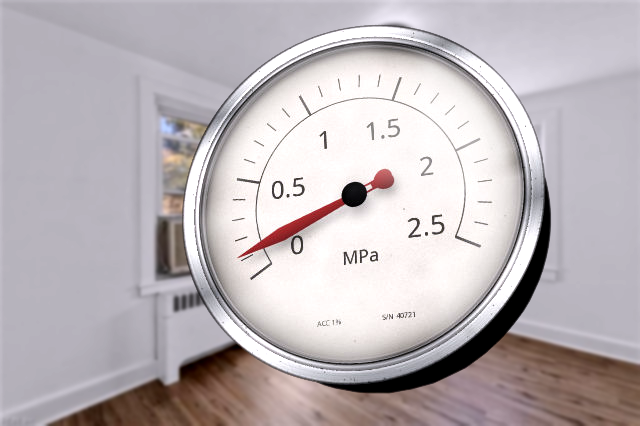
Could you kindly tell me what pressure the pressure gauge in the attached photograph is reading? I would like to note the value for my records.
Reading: 0.1 MPa
